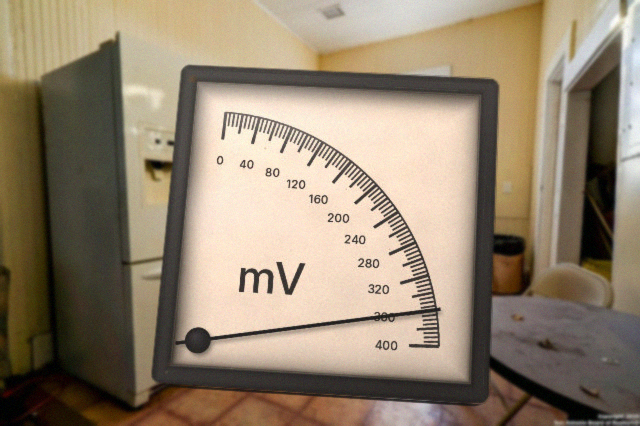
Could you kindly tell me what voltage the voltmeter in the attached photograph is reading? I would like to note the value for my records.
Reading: 360 mV
